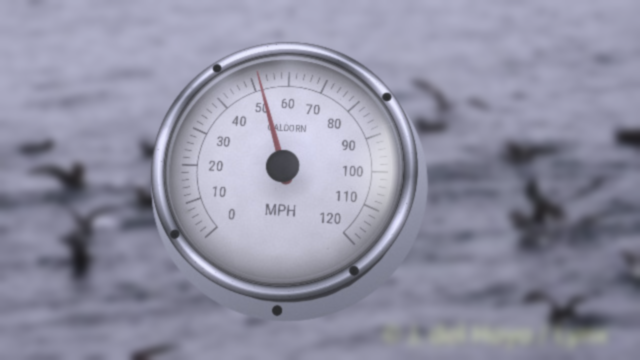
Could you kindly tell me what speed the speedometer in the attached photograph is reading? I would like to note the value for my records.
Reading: 52 mph
